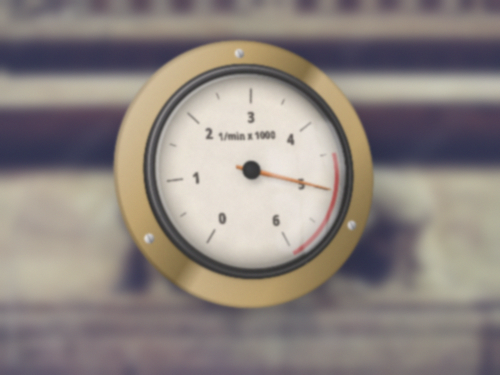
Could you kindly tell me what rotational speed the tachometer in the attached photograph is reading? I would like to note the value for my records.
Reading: 5000 rpm
